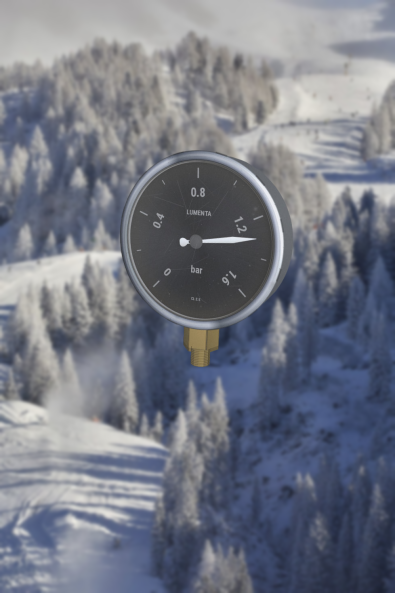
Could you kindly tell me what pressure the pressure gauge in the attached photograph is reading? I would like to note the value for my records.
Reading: 1.3 bar
